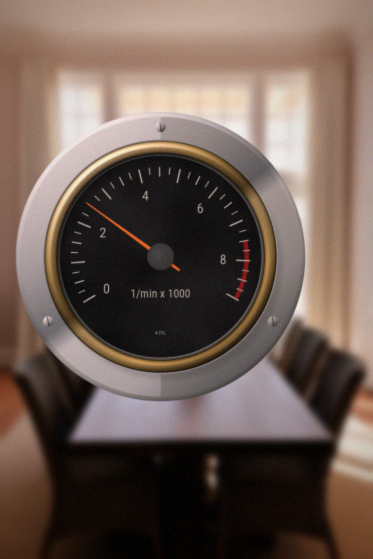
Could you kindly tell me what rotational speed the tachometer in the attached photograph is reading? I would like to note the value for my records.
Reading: 2500 rpm
